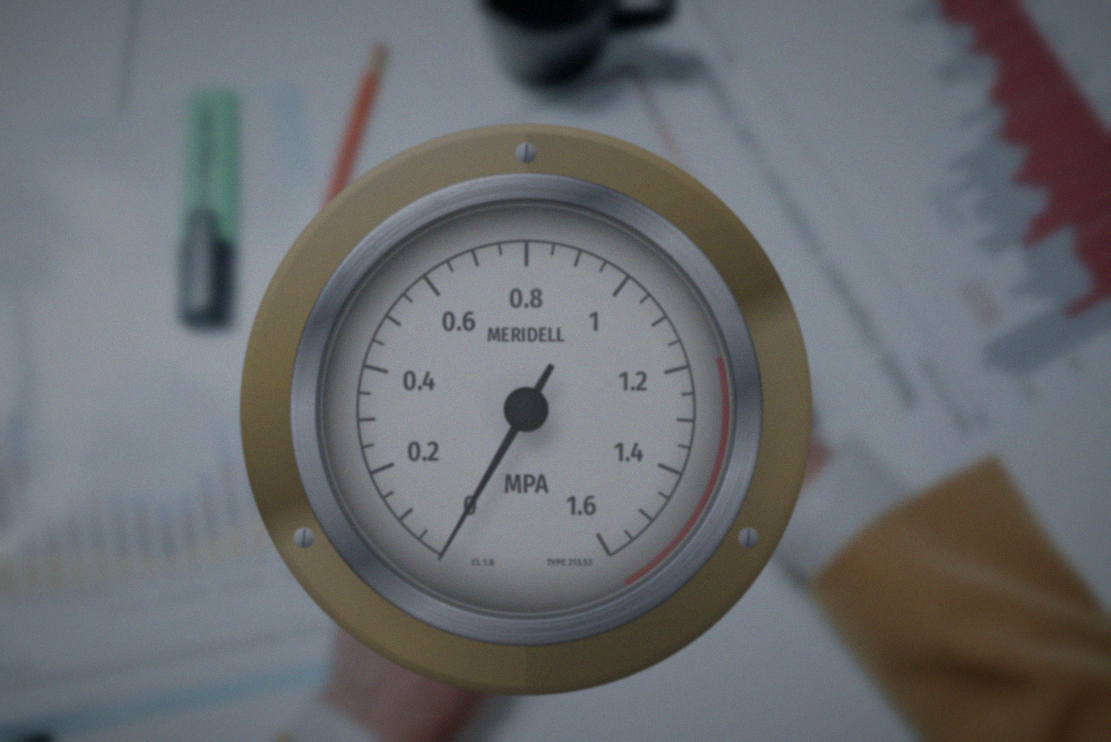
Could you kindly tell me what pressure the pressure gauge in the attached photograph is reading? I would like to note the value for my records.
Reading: 0 MPa
